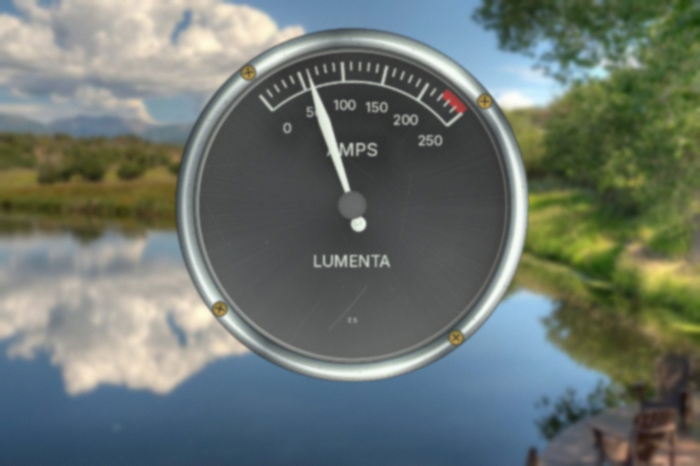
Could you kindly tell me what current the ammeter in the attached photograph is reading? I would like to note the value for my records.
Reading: 60 A
